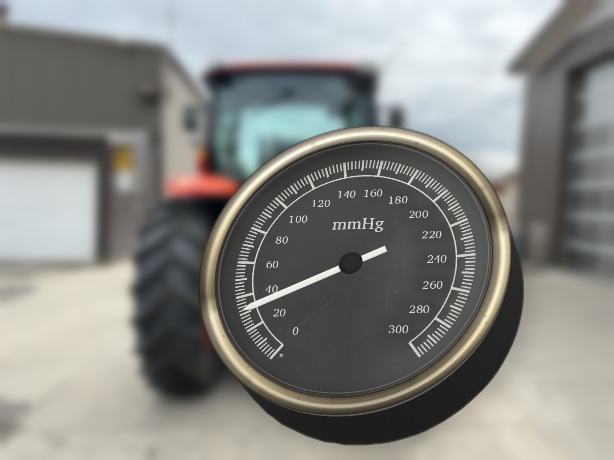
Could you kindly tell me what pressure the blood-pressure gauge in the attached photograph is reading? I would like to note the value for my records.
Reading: 30 mmHg
